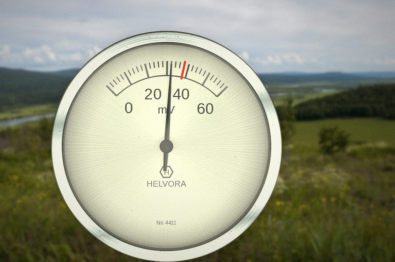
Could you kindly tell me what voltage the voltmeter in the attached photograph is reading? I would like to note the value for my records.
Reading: 32 mV
